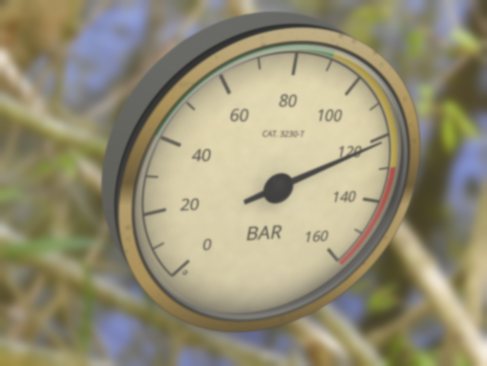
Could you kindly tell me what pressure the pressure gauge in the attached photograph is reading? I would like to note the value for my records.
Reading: 120 bar
